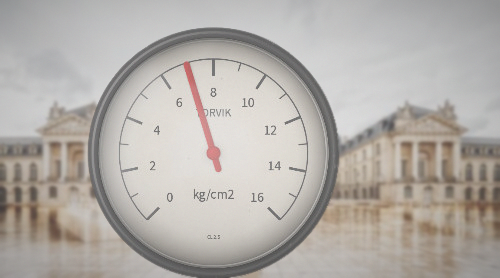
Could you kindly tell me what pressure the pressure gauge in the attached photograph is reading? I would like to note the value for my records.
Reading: 7 kg/cm²
